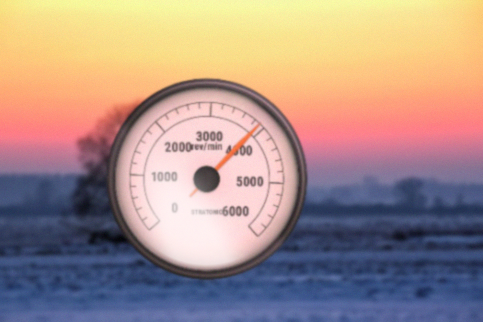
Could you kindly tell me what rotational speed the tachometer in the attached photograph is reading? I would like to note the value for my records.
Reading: 3900 rpm
